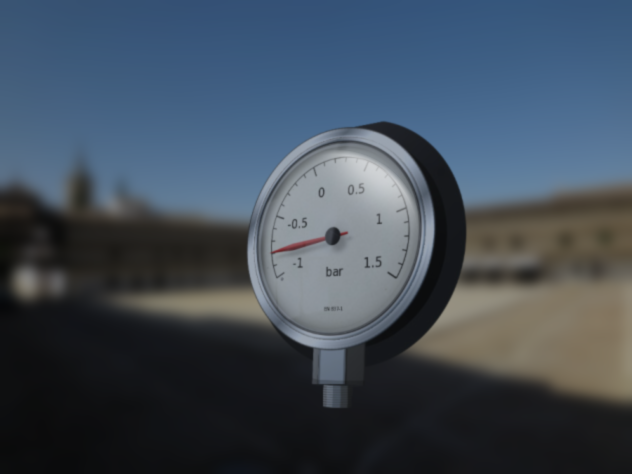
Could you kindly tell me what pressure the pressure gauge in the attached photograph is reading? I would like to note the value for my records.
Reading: -0.8 bar
